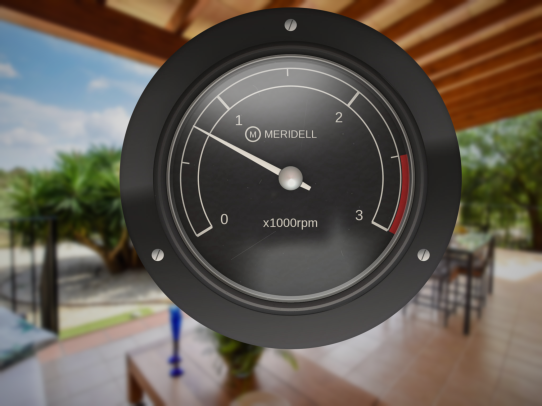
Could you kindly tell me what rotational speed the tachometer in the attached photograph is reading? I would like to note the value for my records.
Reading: 750 rpm
